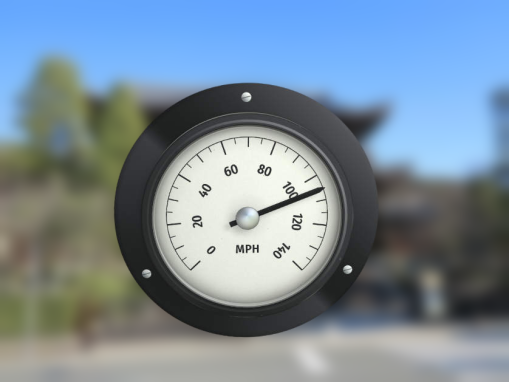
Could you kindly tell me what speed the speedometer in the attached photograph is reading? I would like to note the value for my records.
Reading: 105 mph
